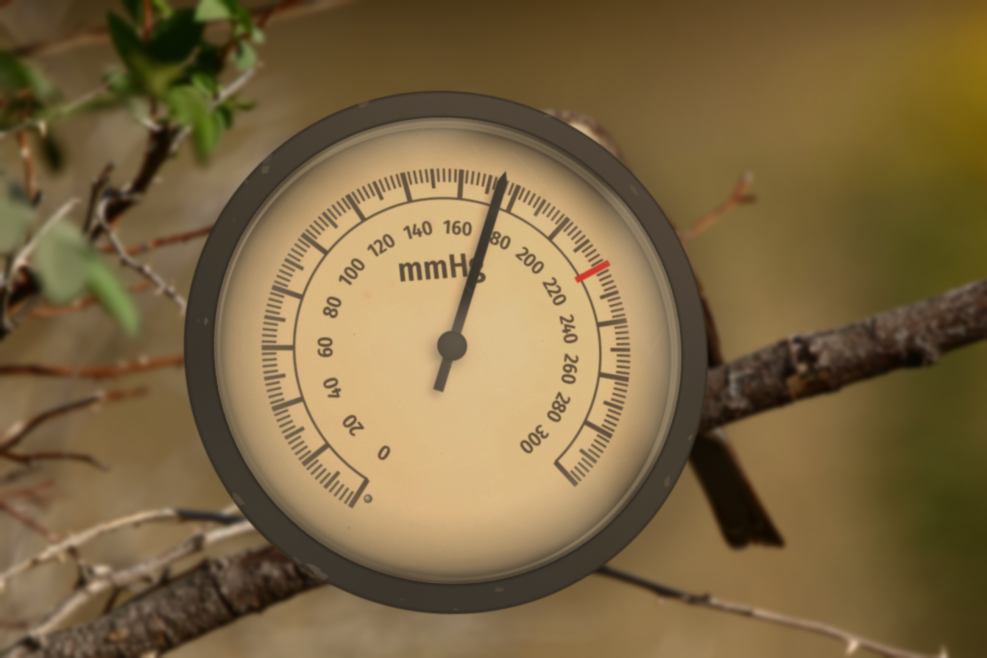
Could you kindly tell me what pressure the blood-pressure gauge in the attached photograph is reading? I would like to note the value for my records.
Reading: 174 mmHg
